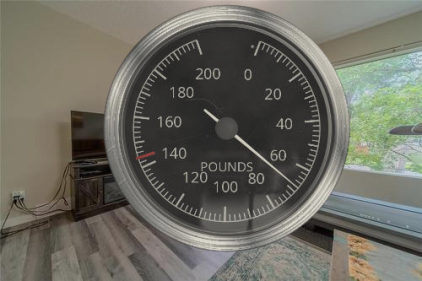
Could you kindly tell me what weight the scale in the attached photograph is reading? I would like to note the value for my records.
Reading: 68 lb
